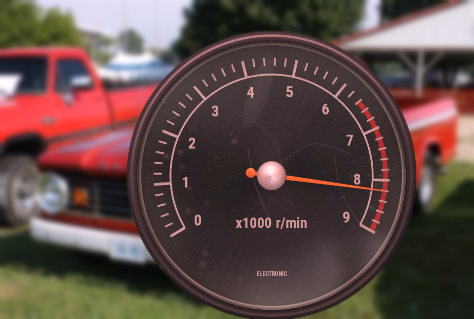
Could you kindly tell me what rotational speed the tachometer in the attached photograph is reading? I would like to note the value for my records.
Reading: 8200 rpm
